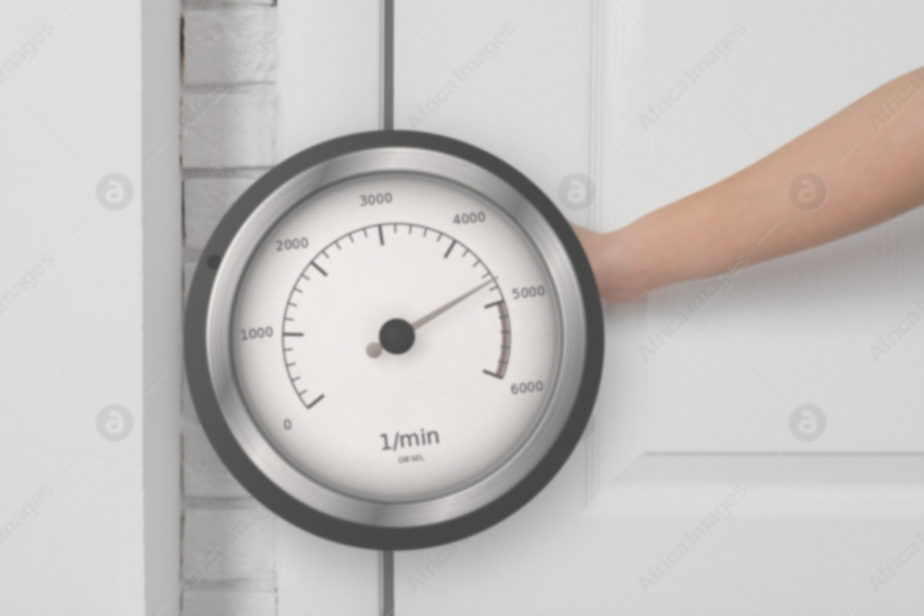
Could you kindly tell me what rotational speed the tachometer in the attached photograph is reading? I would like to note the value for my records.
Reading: 4700 rpm
